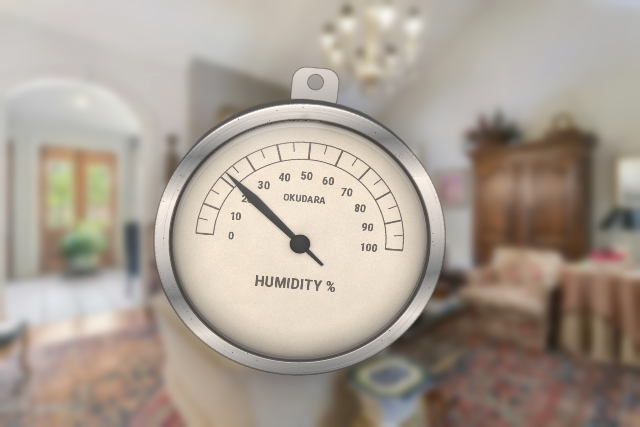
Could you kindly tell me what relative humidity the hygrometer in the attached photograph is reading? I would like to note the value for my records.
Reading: 22.5 %
